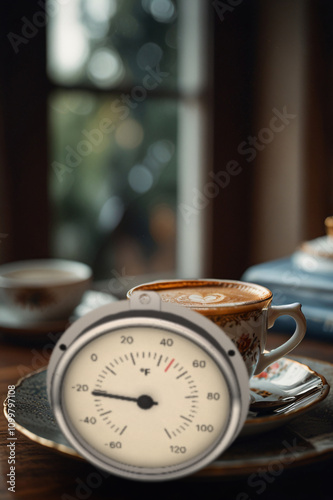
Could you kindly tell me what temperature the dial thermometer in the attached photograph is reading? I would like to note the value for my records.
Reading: -20 °F
